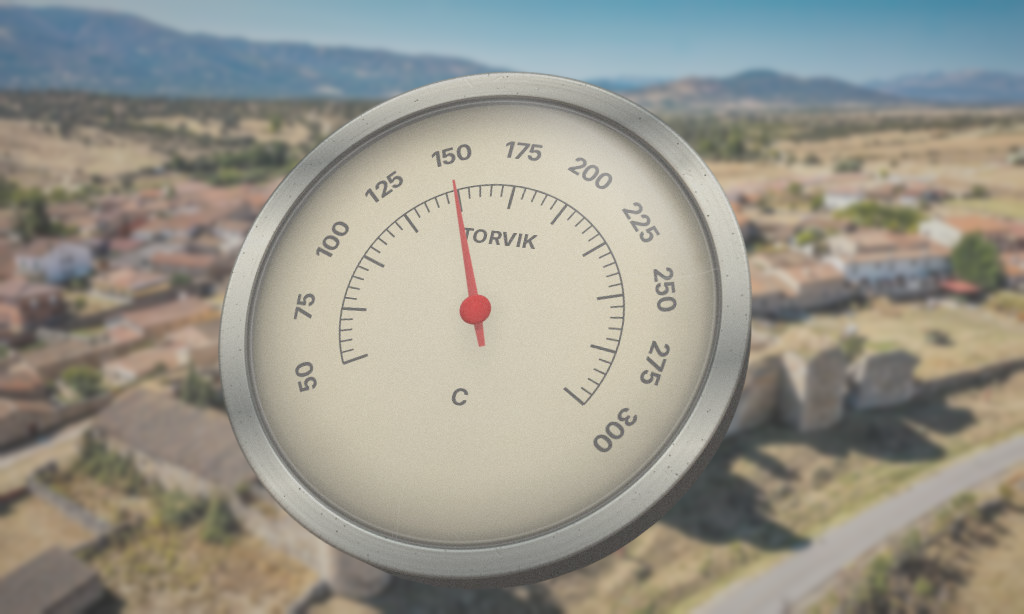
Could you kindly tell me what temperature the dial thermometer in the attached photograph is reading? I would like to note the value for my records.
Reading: 150 °C
